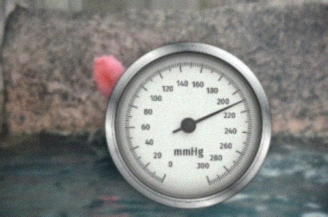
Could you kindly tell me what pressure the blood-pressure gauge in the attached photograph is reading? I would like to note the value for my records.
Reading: 210 mmHg
